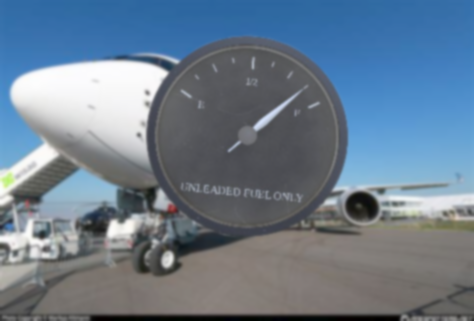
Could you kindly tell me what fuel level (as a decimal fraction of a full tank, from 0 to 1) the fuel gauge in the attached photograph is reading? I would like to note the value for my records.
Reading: 0.875
